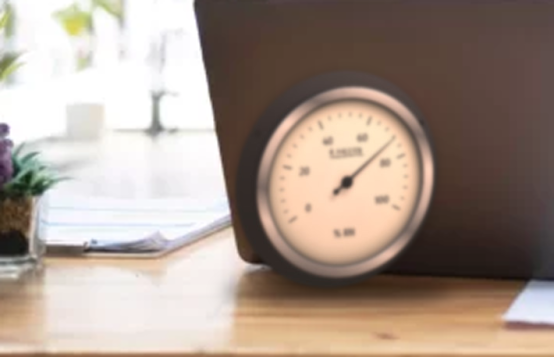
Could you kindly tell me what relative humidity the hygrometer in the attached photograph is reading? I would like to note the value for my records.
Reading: 72 %
